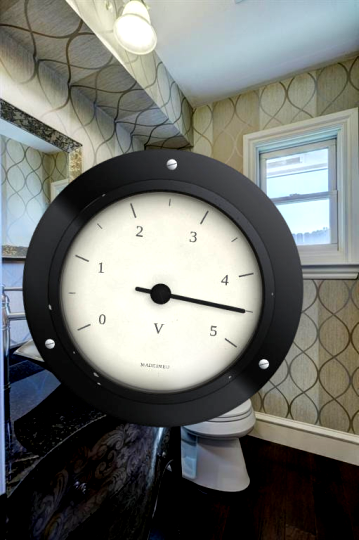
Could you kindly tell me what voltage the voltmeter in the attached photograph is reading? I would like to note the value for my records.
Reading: 4.5 V
